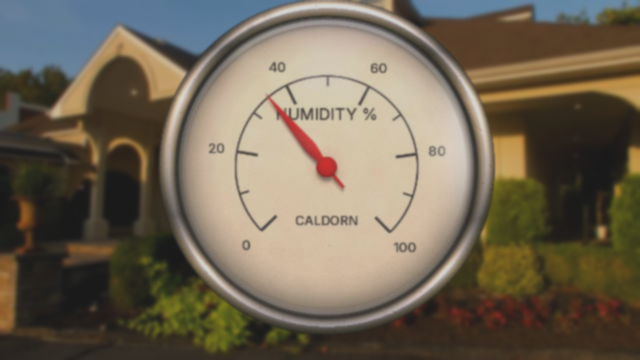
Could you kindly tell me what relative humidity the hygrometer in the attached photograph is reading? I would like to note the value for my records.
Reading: 35 %
